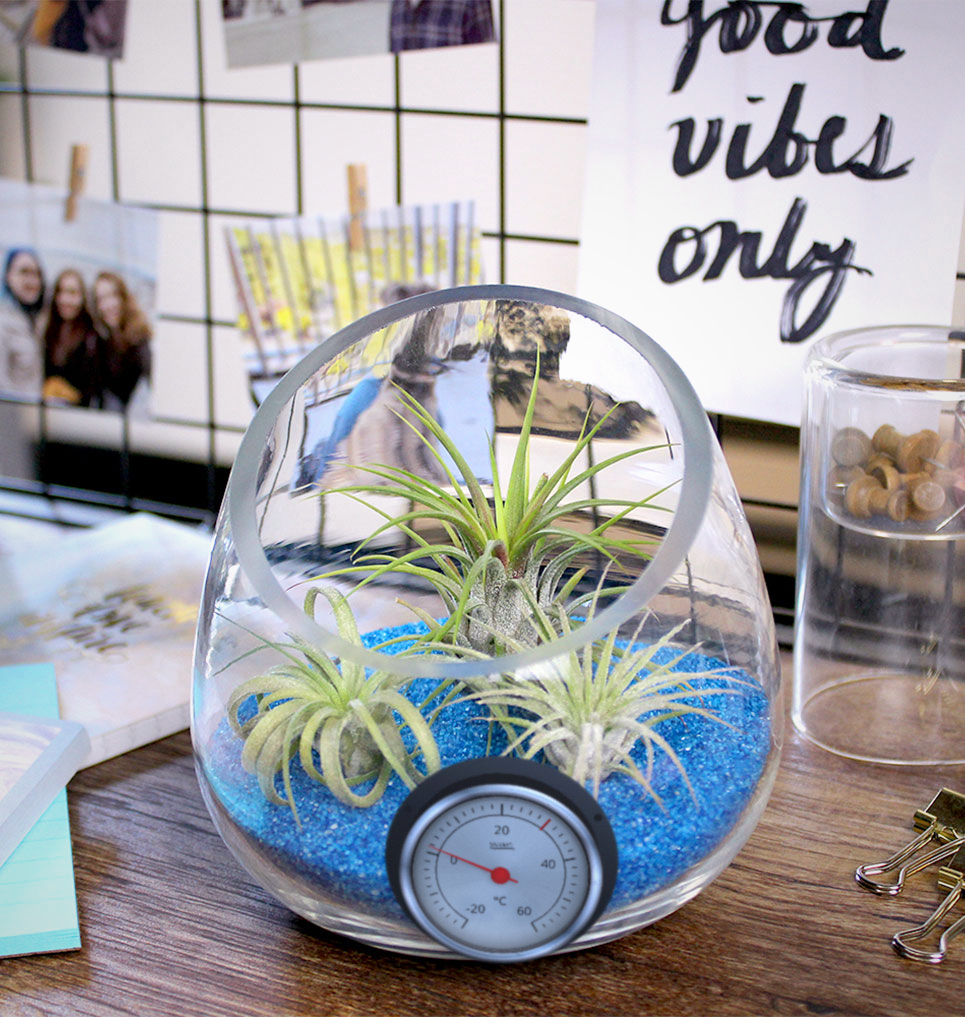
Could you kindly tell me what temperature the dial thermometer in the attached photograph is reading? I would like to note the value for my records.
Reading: 2 °C
